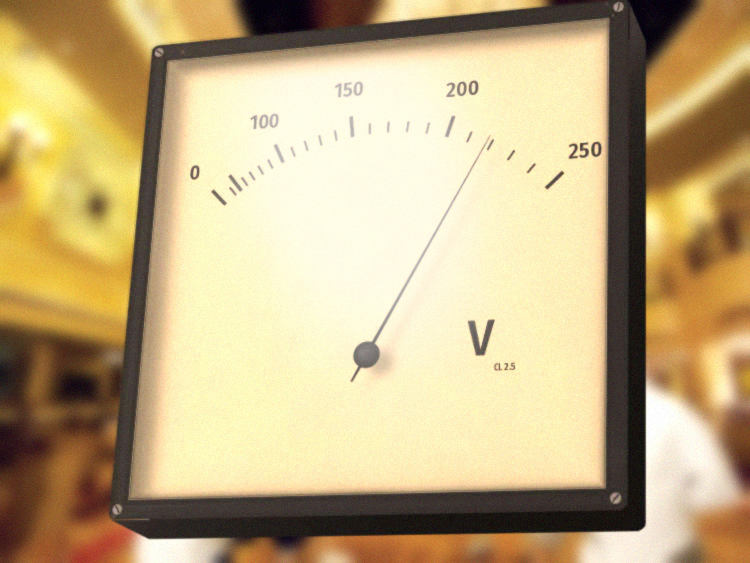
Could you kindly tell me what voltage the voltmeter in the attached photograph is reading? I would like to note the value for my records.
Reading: 220 V
